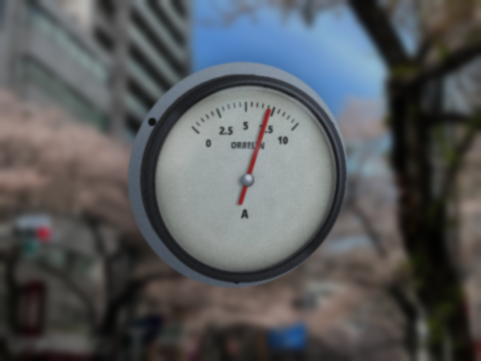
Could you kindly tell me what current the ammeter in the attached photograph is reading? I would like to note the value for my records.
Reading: 7 A
